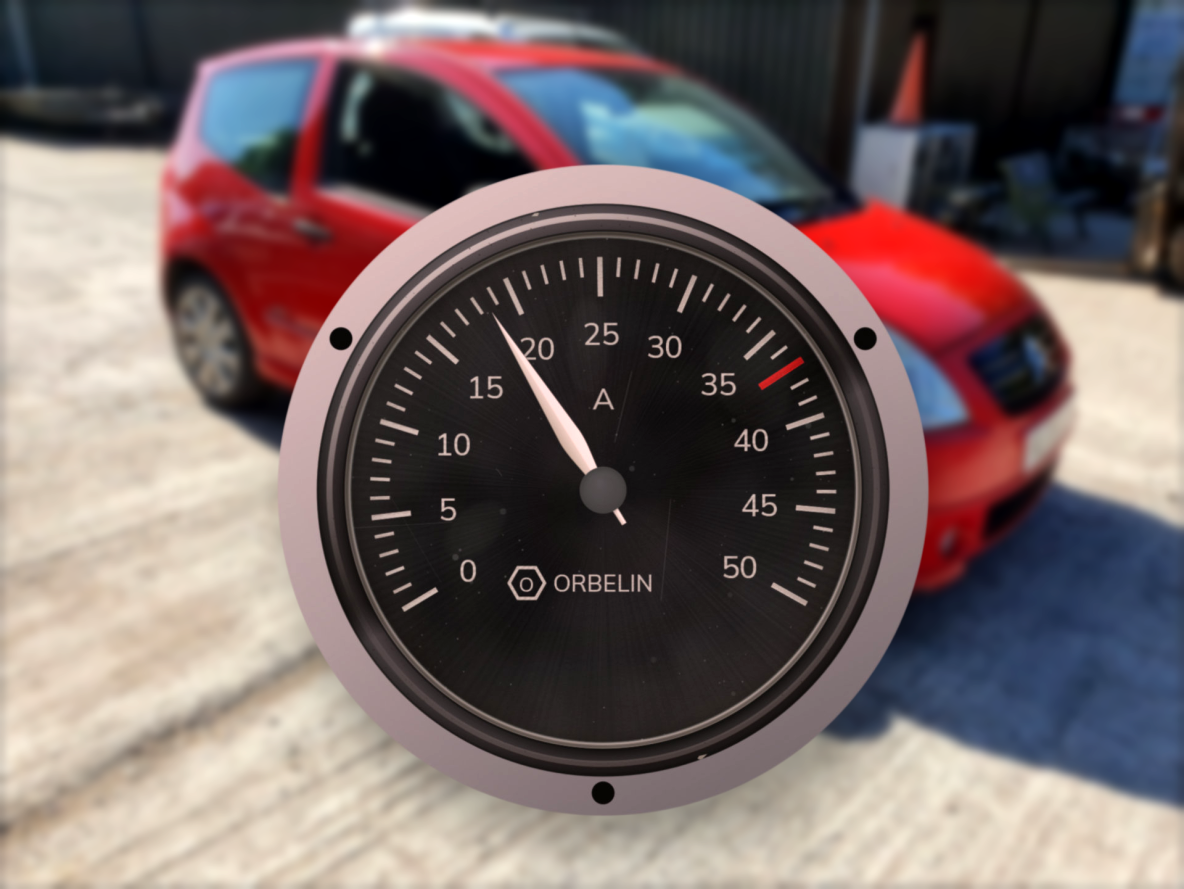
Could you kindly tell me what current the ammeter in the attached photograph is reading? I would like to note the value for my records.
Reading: 18.5 A
